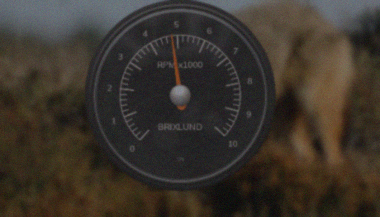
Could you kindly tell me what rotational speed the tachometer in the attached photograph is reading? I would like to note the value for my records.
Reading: 4800 rpm
